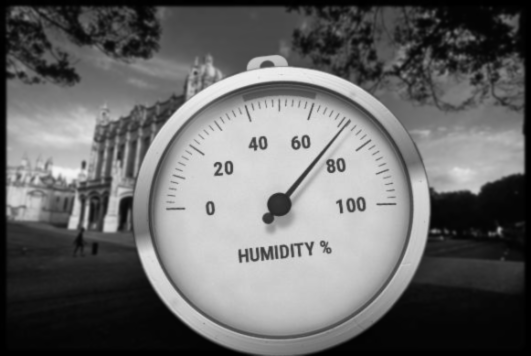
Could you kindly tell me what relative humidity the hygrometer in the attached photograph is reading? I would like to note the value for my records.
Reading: 72 %
